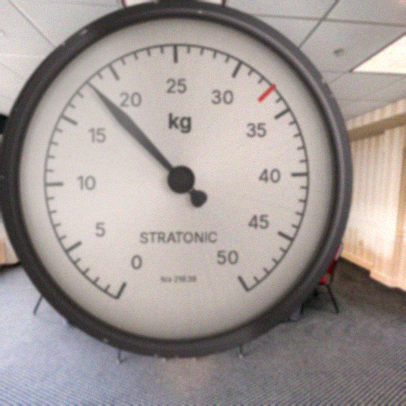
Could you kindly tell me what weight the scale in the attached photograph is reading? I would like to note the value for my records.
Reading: 18 kg
